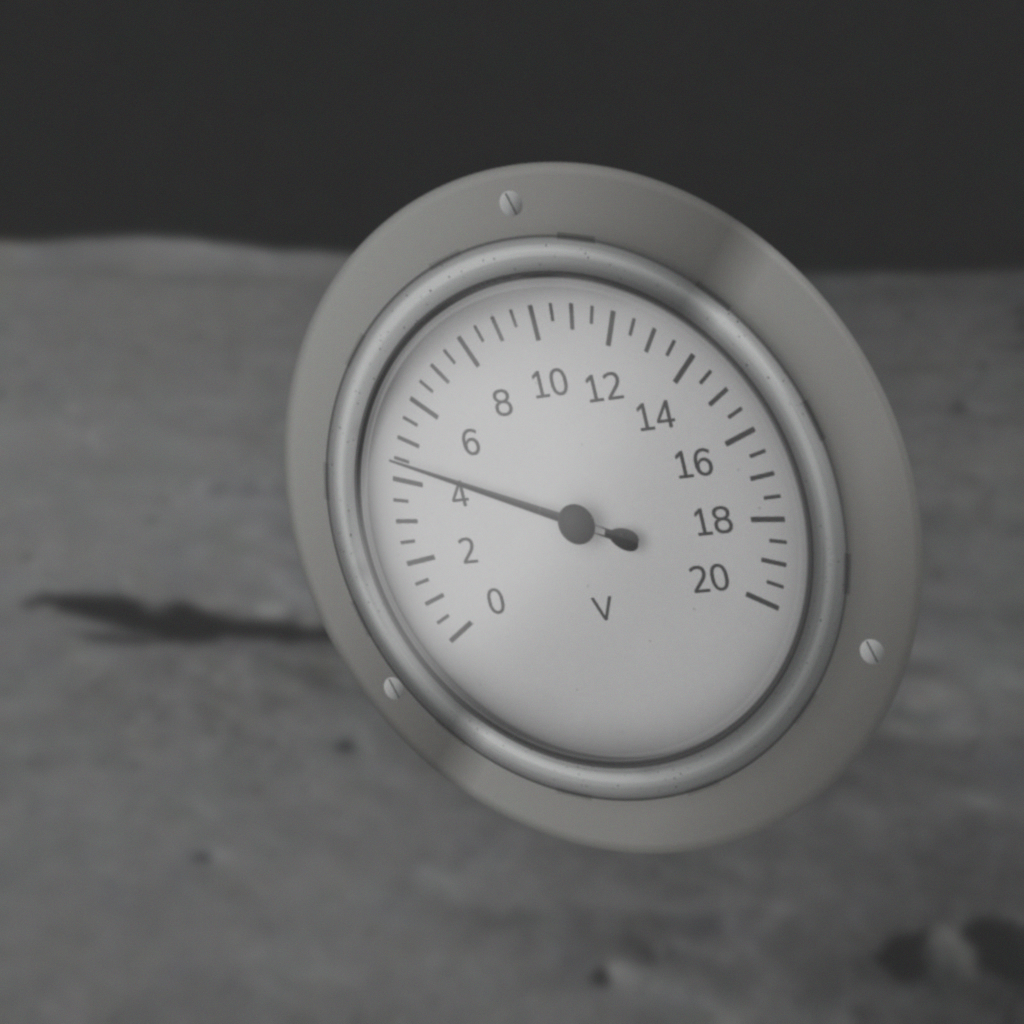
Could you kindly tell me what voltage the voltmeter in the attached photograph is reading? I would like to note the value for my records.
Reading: 4.5 V
